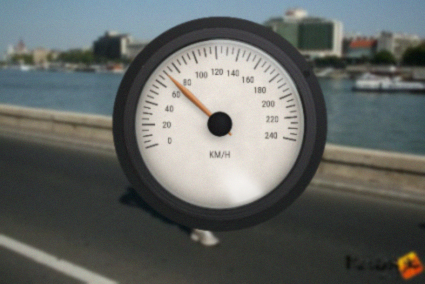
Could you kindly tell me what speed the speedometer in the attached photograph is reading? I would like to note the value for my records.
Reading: 70 km/h
